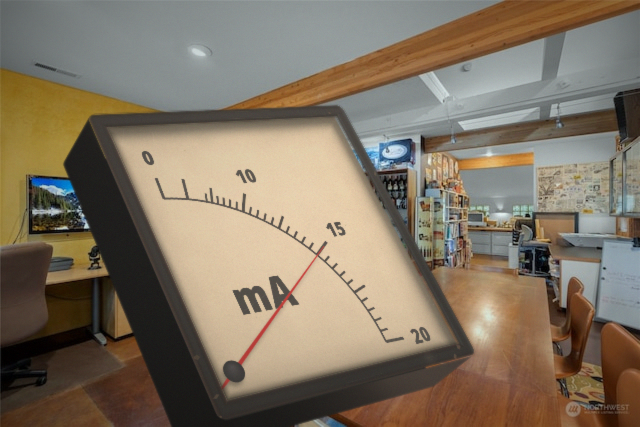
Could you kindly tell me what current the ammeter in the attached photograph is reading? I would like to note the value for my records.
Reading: 15 mA
